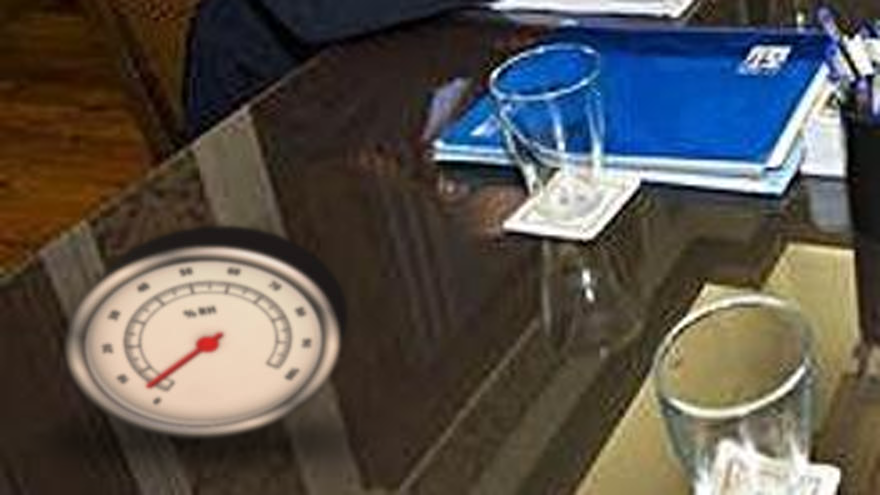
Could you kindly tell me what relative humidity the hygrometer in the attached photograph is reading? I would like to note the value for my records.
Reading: 5 %
